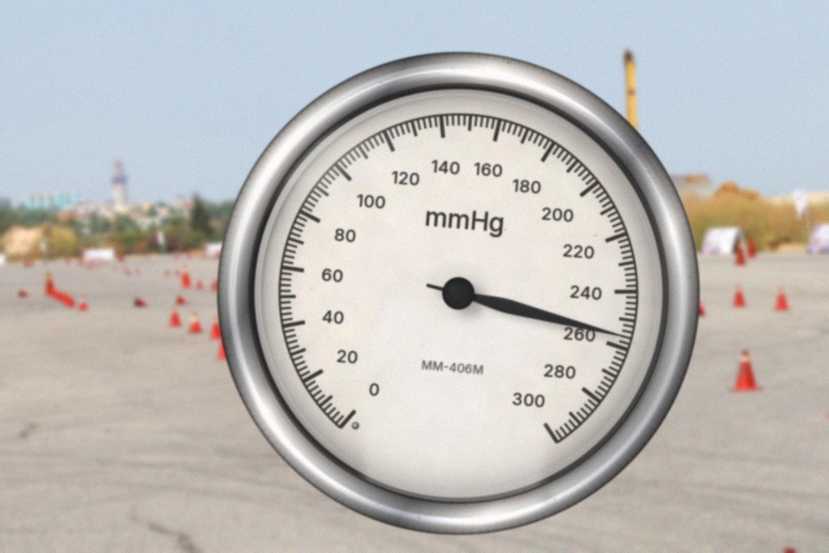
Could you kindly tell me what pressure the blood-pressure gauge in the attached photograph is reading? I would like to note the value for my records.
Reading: 256 mmHg
